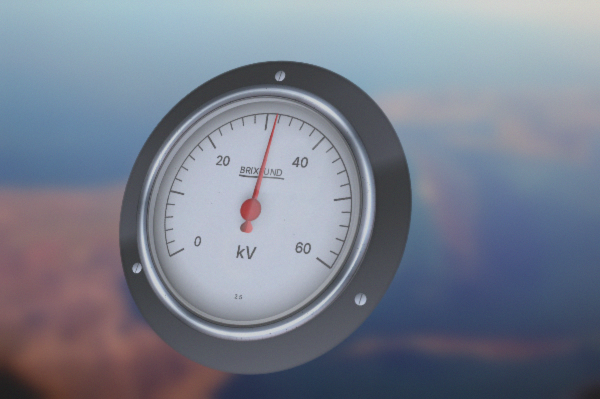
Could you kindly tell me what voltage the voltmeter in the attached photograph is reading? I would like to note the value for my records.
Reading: 32 kV
